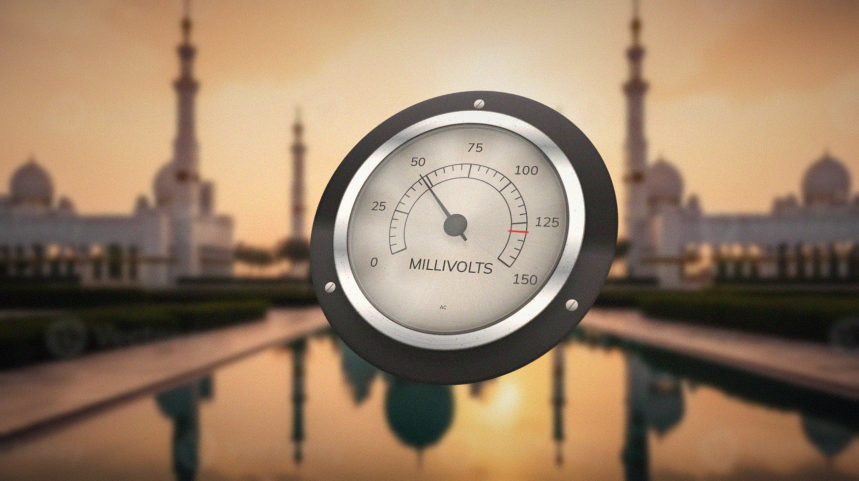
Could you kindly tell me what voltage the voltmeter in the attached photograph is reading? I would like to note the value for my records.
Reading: 47.5 mV
